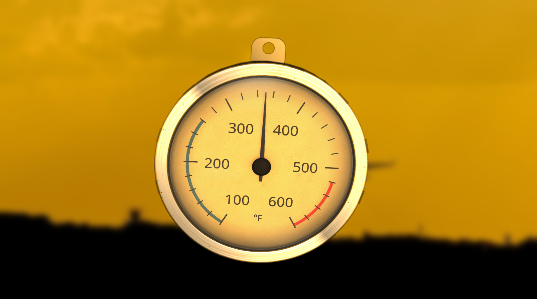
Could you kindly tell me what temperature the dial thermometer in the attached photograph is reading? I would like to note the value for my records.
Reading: 350 °F
